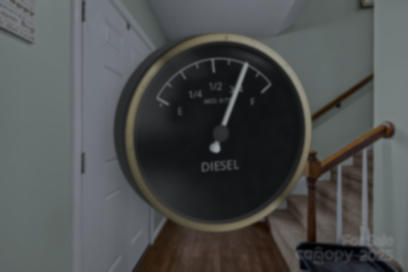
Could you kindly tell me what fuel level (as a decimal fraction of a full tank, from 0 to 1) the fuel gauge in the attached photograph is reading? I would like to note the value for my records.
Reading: 0.75
